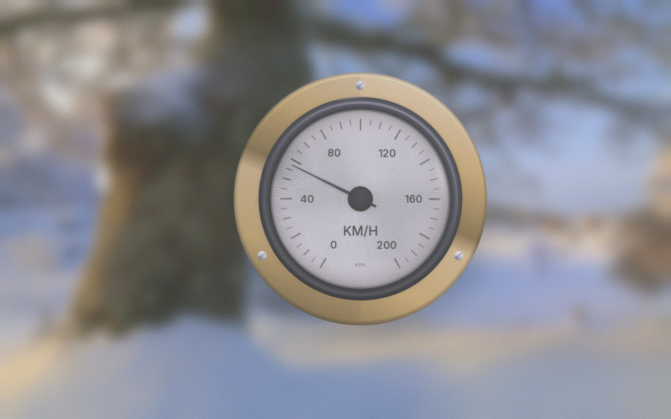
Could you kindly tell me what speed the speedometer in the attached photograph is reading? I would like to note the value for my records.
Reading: 57.5 km/h
